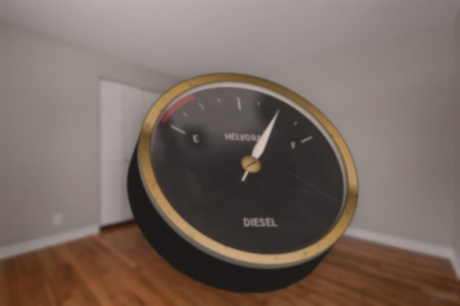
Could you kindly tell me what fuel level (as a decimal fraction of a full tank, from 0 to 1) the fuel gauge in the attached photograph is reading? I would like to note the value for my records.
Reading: 0.75
